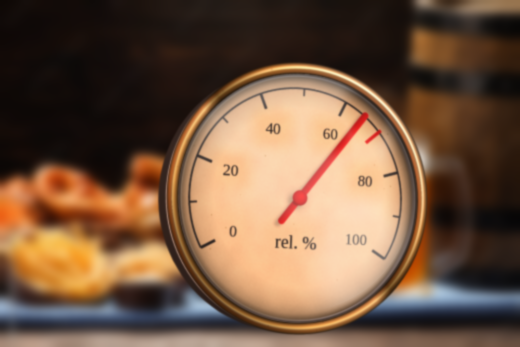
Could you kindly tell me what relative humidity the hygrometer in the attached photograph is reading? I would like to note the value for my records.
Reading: 65 %
